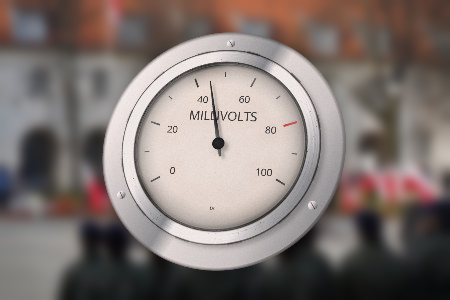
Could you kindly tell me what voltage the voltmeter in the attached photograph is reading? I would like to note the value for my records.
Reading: 45 mV
